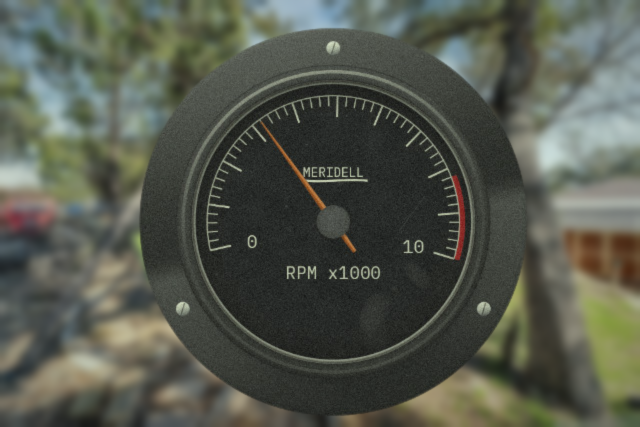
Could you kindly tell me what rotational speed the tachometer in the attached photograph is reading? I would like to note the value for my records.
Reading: 3200 rpm
